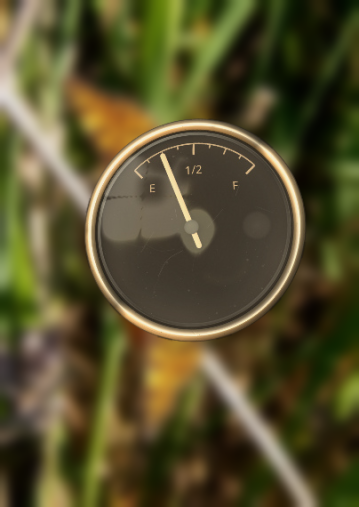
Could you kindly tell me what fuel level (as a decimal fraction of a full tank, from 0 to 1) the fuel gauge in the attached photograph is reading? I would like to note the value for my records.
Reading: 0.25
